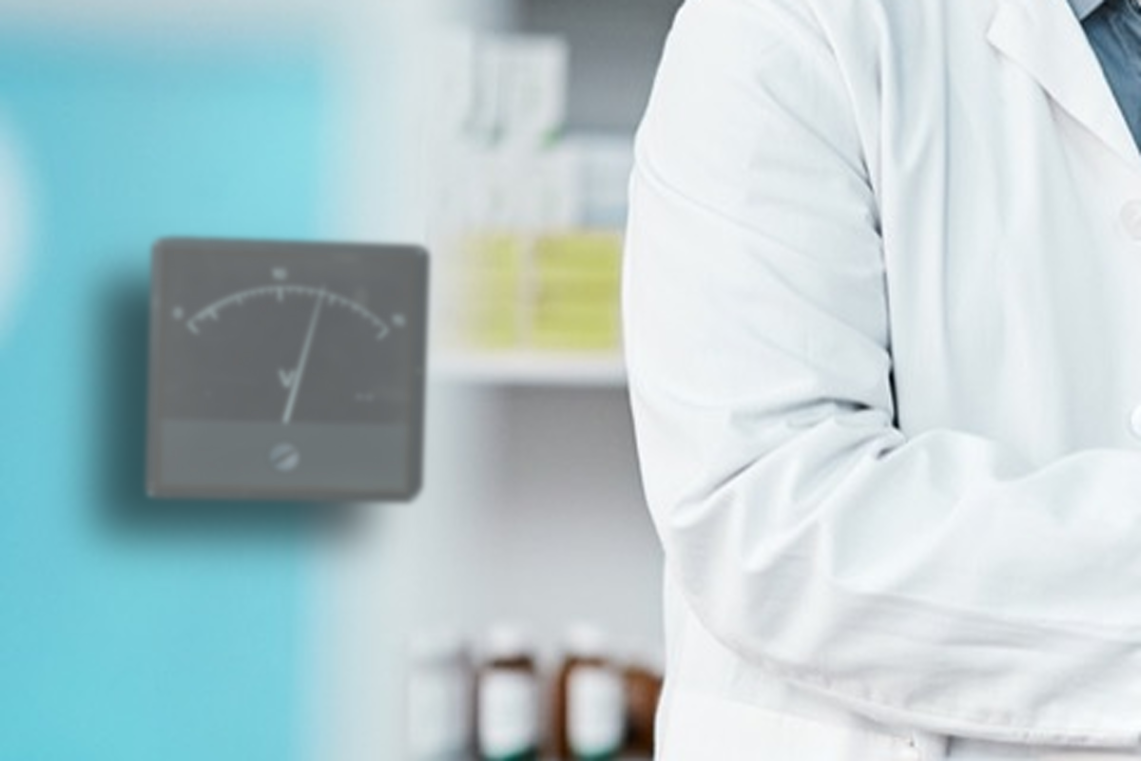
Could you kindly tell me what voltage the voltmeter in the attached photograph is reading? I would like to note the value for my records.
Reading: 12 V
